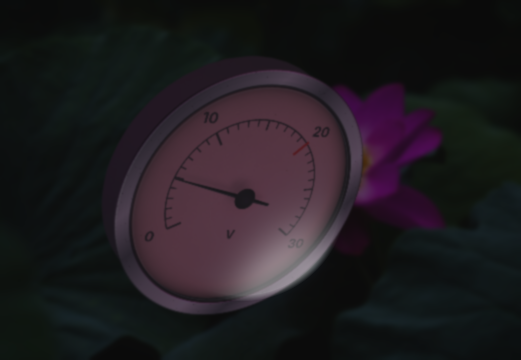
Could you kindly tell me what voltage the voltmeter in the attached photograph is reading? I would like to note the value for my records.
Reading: 5 V
